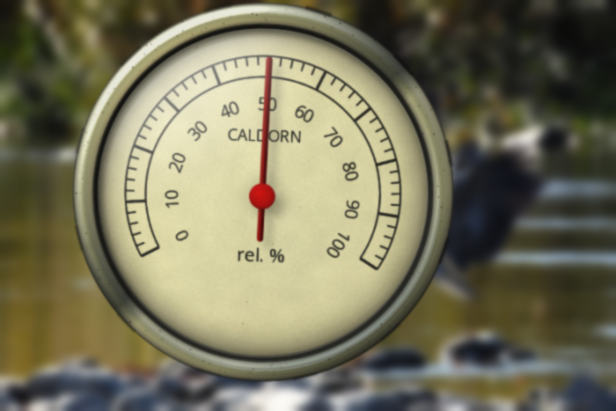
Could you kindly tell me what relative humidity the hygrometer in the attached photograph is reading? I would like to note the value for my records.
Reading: 50 %
